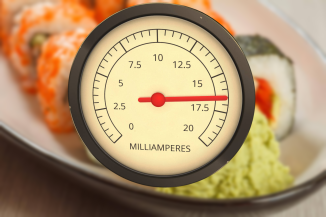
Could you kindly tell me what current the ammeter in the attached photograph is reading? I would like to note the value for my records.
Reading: 16.5 mA
